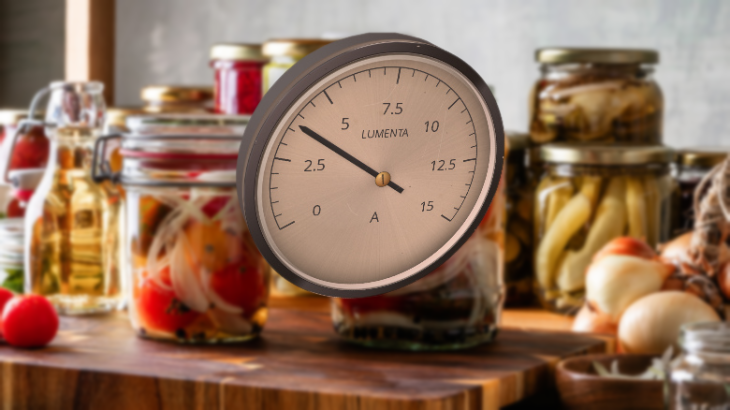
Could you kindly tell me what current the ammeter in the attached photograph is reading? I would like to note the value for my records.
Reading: 3.75 A
